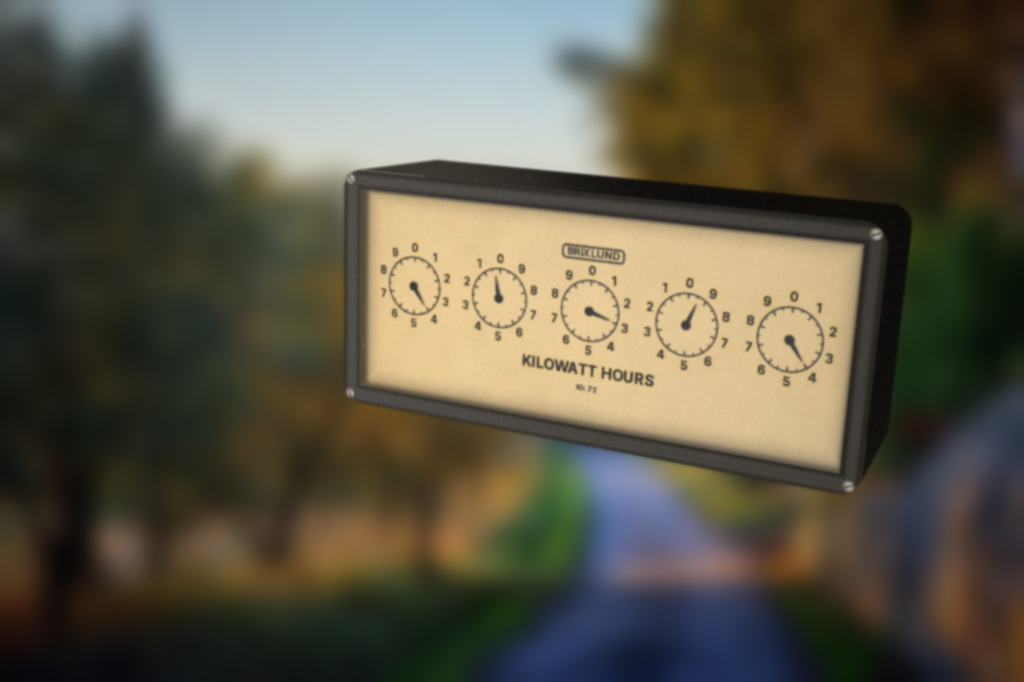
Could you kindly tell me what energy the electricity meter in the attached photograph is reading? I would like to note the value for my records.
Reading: 40294 kWh
